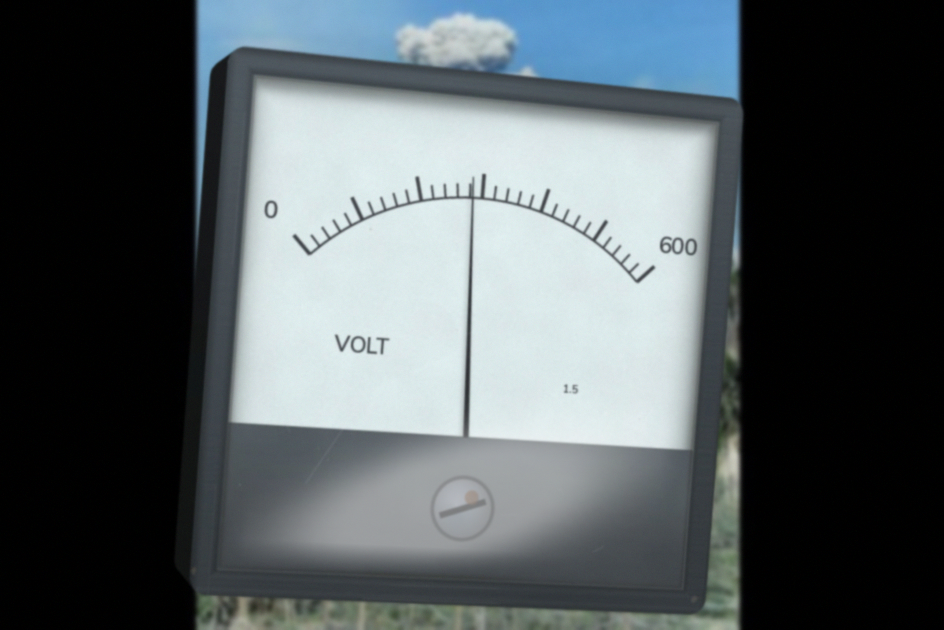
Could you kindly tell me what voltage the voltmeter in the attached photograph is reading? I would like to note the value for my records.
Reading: 280 V
